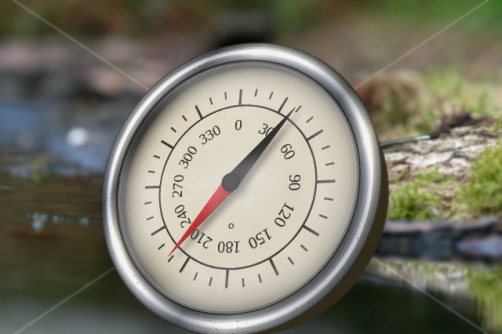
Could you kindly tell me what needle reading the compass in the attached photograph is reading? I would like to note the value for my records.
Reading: 220 °
